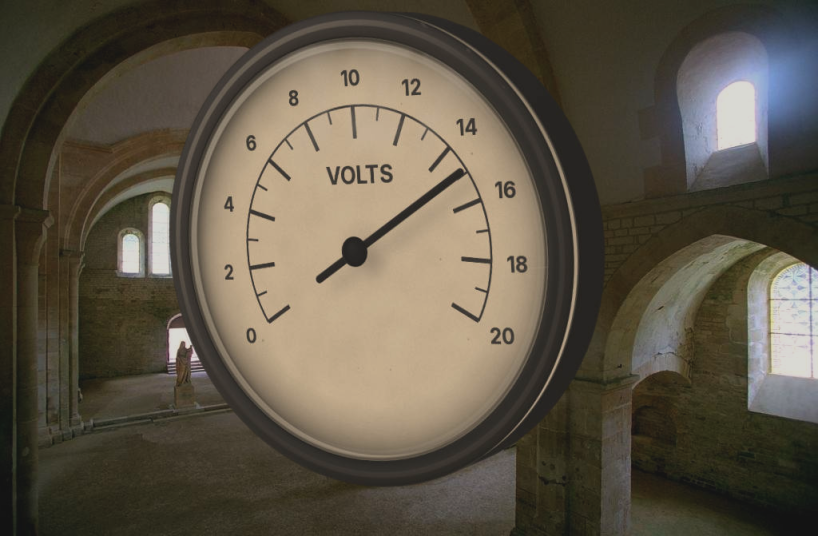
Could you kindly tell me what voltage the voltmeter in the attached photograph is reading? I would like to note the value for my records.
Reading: 15 V
